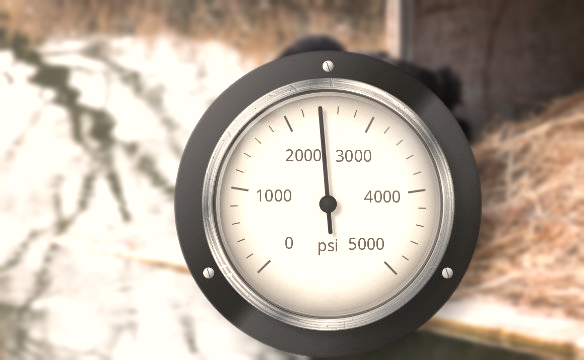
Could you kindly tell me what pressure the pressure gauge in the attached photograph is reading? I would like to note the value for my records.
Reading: 2400 psi
